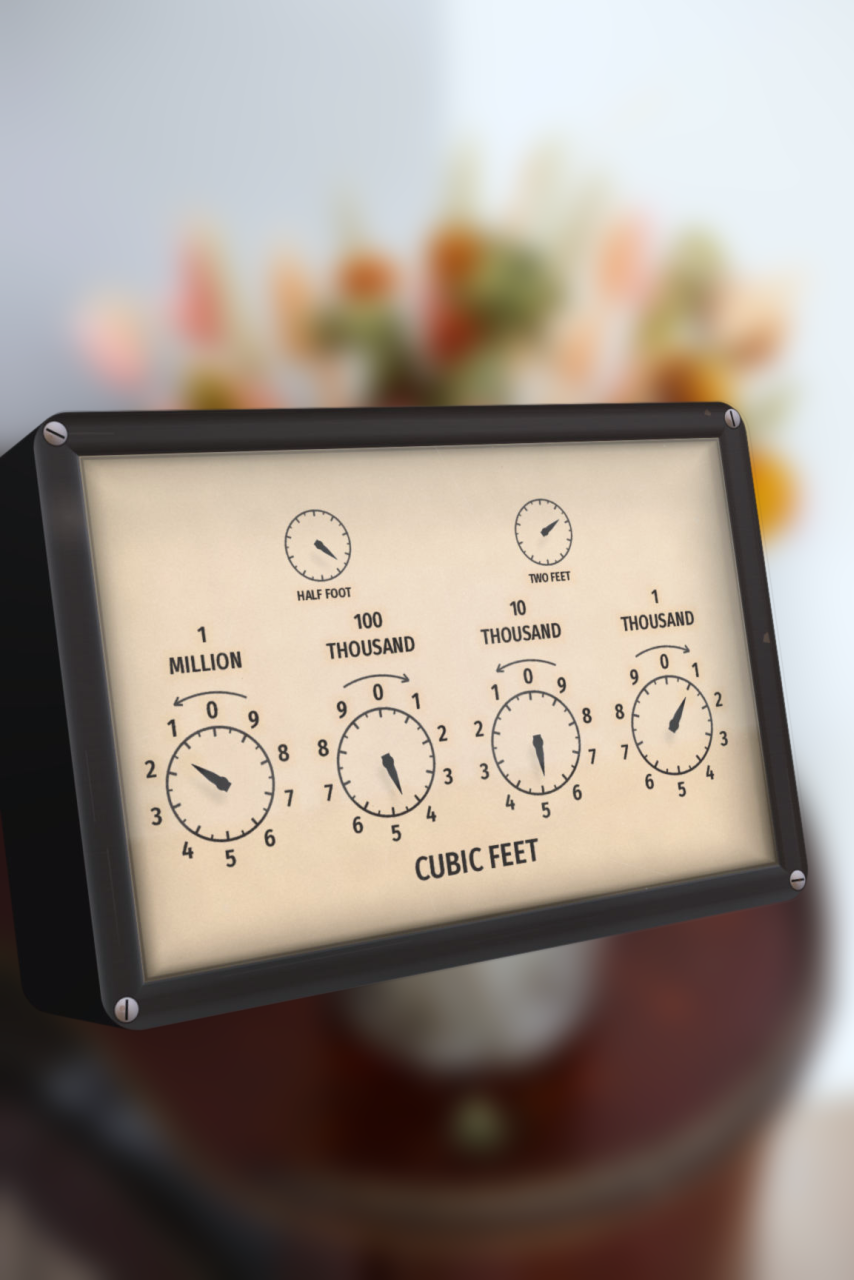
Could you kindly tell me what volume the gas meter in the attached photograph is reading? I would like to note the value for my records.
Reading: 145100 ft³
